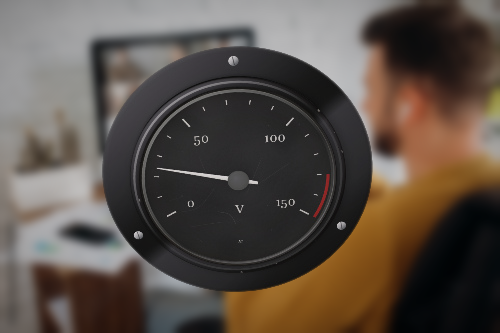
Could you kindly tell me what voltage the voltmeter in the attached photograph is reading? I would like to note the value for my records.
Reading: 25 V
